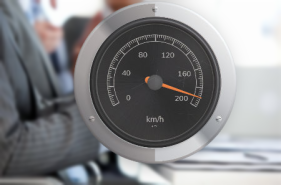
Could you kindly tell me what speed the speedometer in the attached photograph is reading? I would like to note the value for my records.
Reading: 190 km/h
